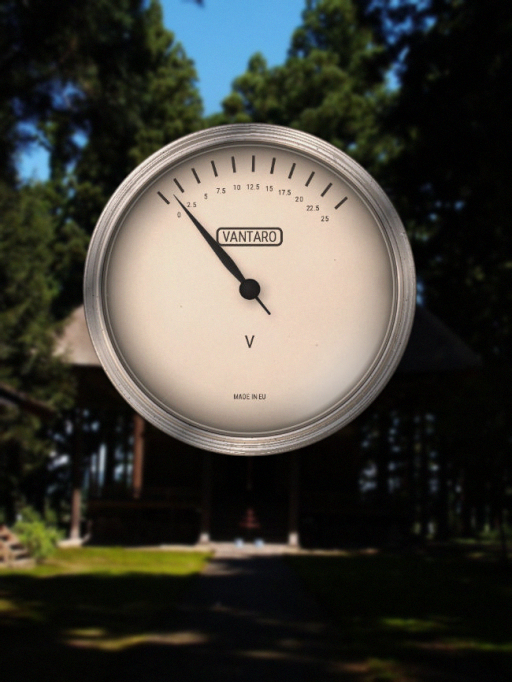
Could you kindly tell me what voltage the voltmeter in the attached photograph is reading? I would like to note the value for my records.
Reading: 1.25 V
